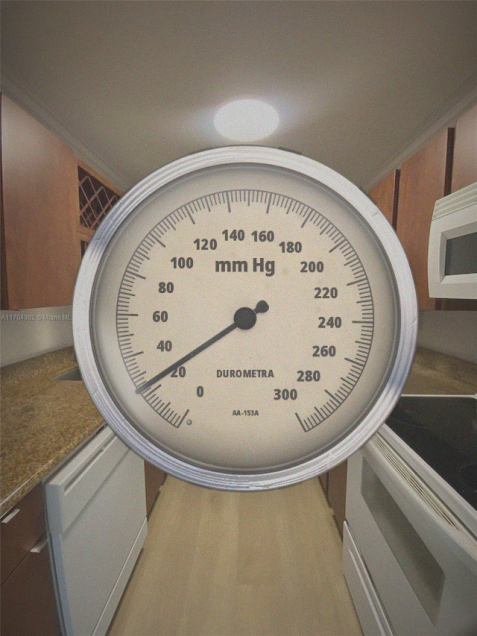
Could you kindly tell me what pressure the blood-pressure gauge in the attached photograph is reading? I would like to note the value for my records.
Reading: 24 mmHg
